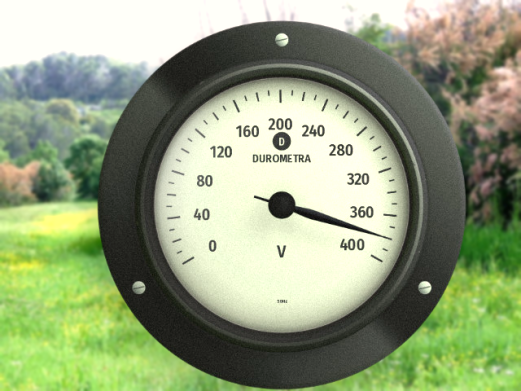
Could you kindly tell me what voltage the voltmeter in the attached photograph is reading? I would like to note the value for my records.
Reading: 380 V
